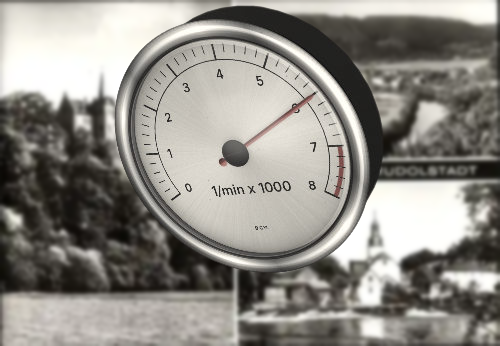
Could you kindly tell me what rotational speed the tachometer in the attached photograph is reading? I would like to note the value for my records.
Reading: 6000 rpm
